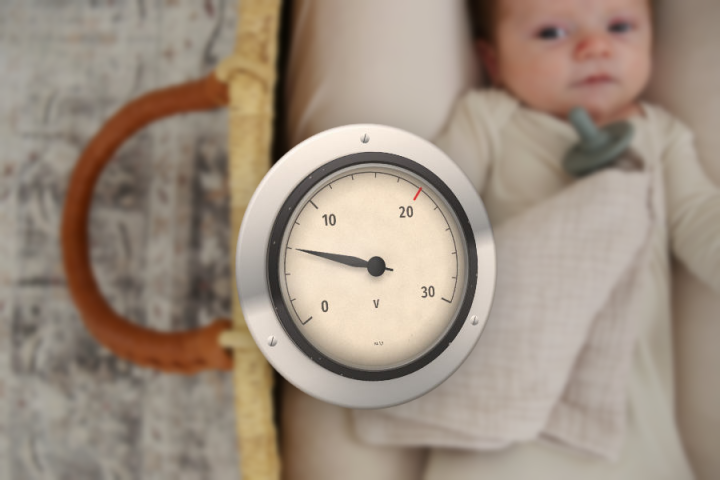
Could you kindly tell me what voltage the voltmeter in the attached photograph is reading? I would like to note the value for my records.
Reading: 6 V
